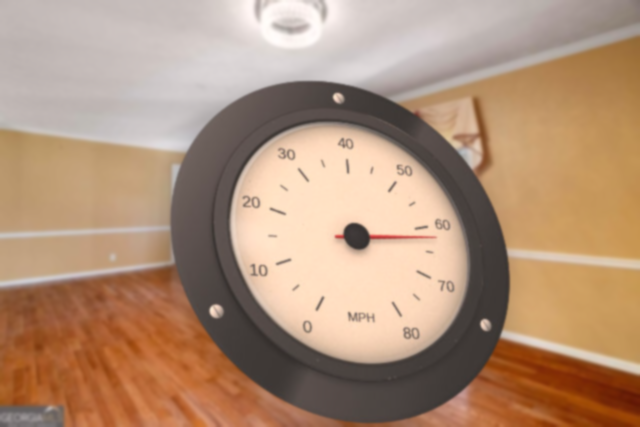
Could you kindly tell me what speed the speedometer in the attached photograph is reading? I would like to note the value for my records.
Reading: 62.5 mph
